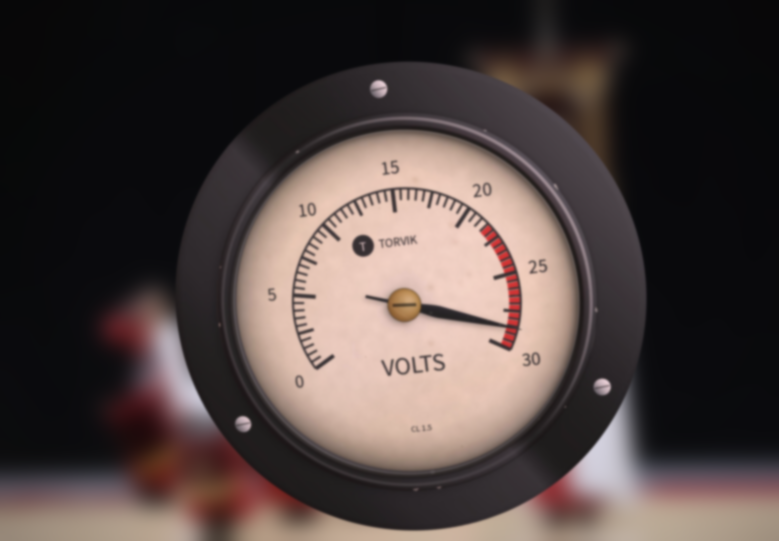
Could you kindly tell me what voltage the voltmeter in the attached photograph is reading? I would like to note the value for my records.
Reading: 28.5 V
